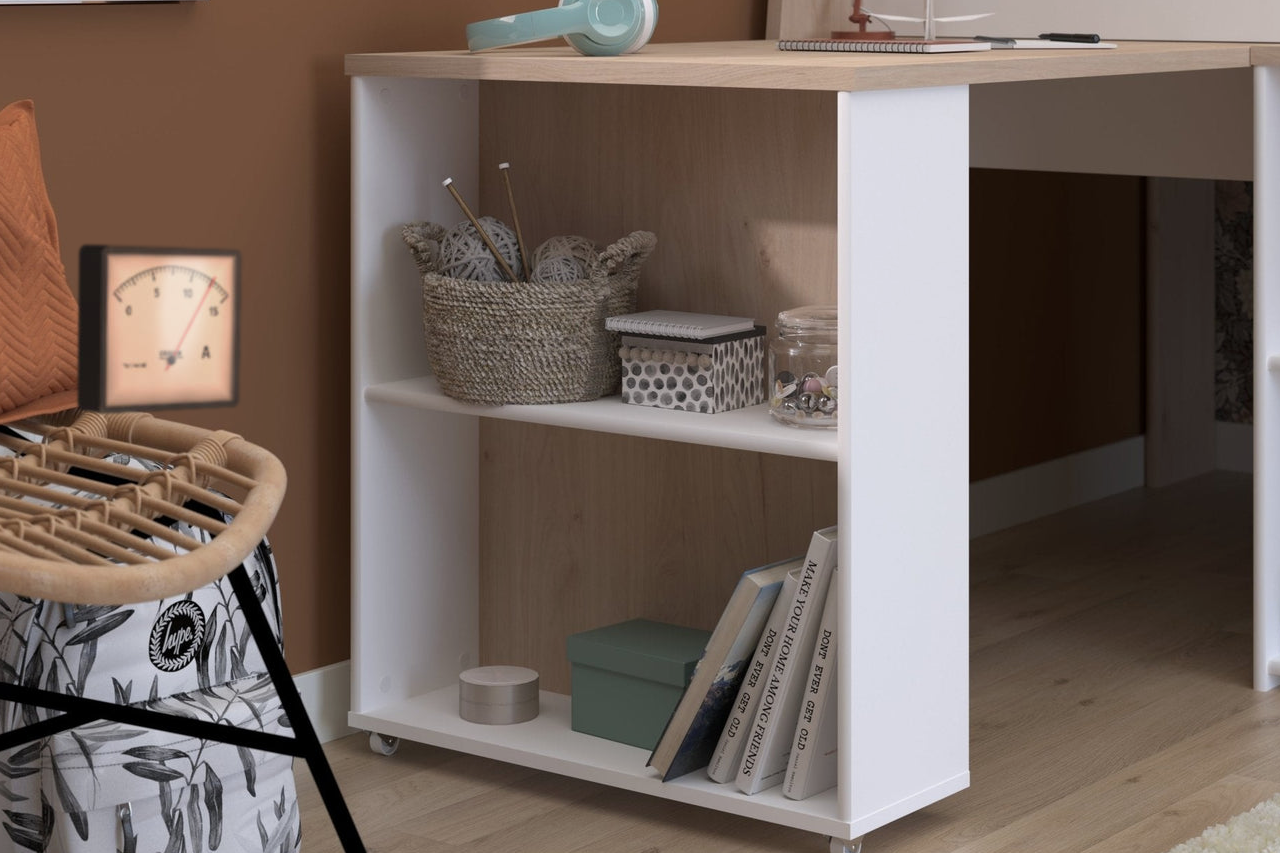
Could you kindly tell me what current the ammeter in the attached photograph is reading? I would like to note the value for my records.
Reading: 12.5 A
